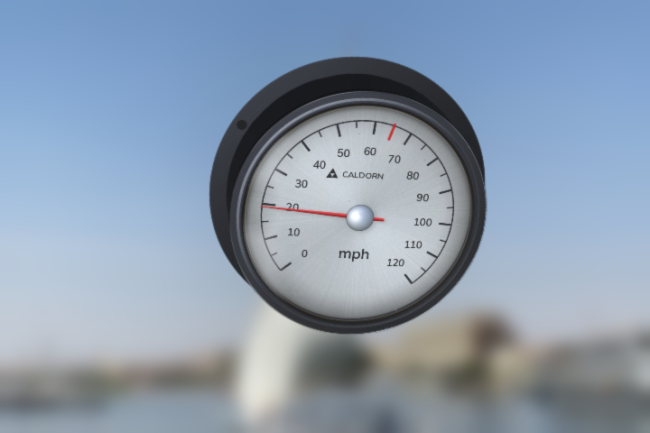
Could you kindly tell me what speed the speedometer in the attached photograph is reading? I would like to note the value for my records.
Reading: 20 mph
